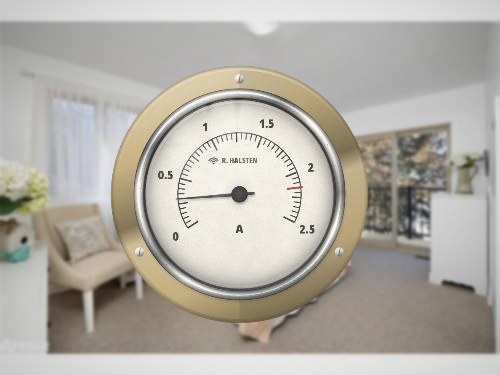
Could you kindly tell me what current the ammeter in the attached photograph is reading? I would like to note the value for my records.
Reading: 0.3 A
